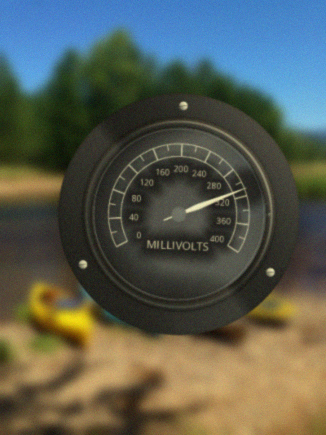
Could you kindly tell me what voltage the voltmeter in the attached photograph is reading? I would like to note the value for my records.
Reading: 310 mV
